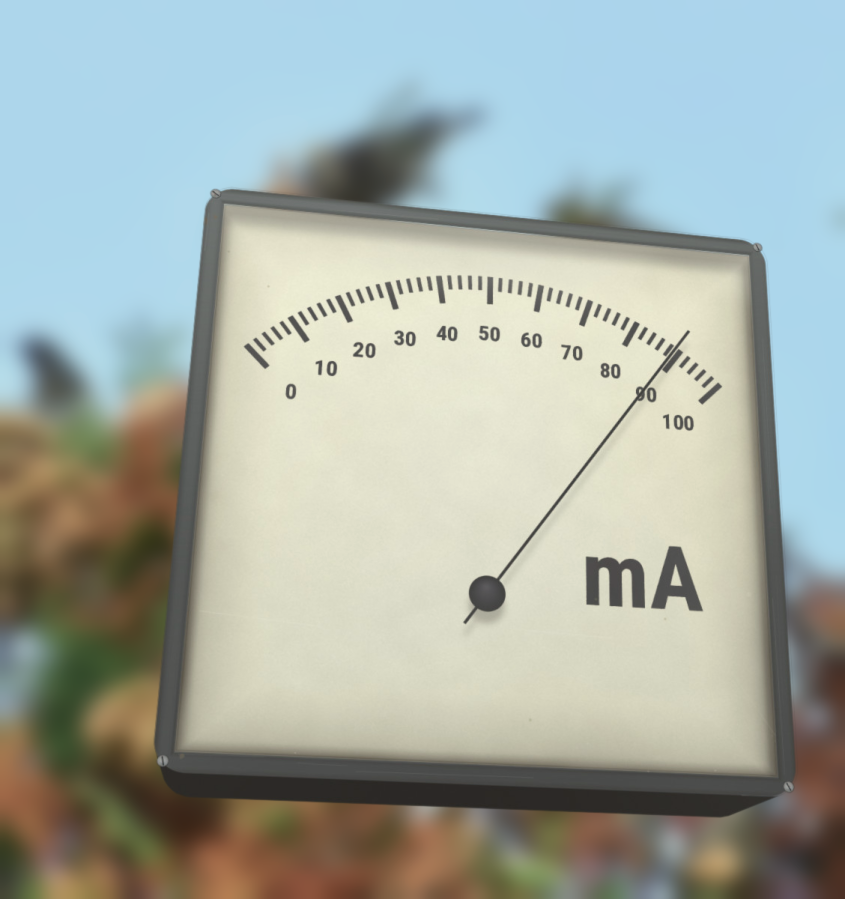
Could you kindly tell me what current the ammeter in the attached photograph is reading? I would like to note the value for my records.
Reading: 89 mA
